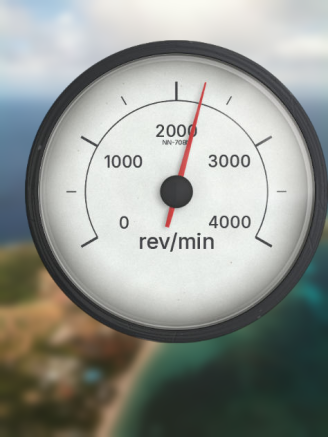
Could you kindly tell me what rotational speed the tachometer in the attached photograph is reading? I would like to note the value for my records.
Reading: 2250 rpm
